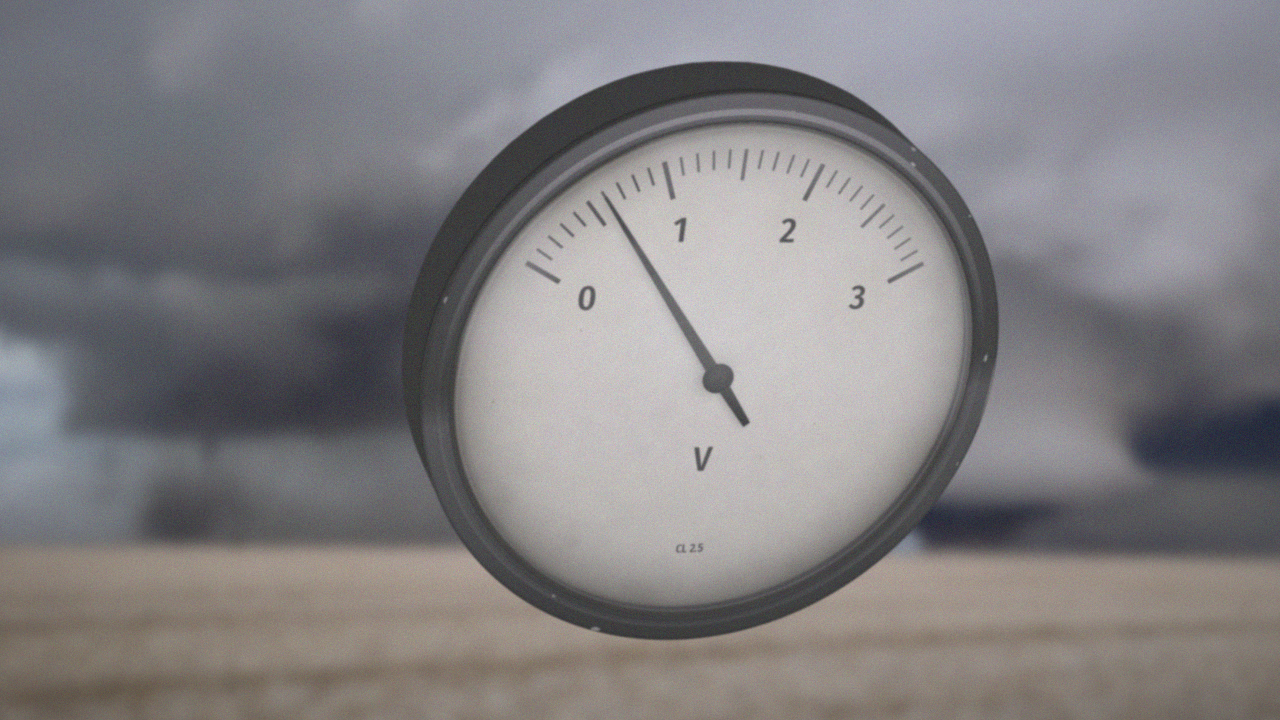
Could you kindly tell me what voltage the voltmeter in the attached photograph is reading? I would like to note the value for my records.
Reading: 0.6 V
